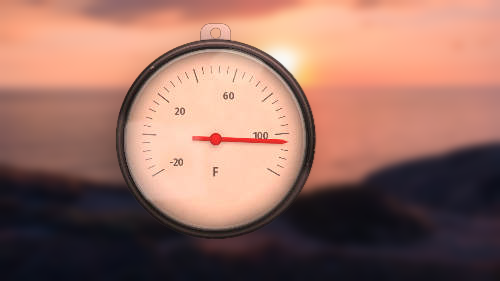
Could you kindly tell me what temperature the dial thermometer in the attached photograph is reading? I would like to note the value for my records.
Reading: 104 °F
